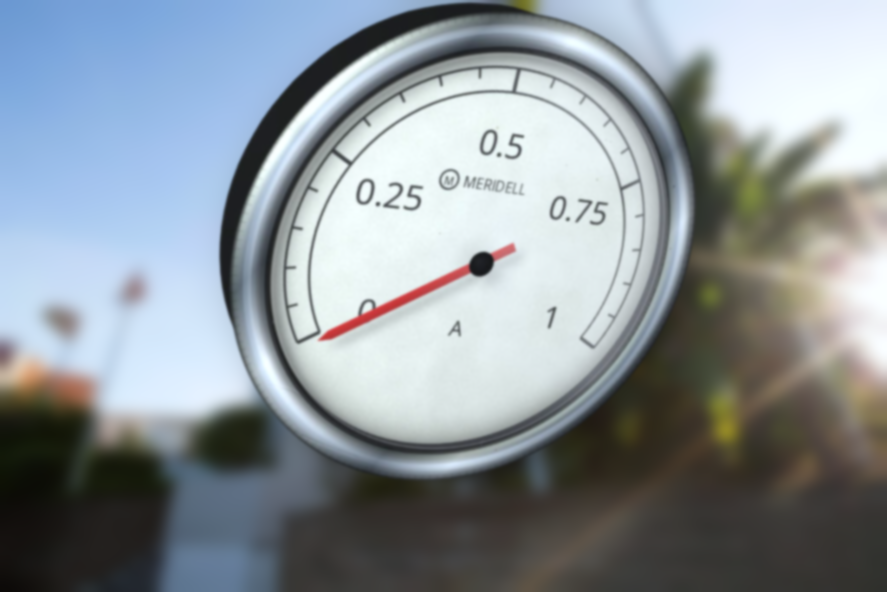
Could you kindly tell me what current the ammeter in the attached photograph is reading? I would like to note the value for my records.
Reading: 0 A
